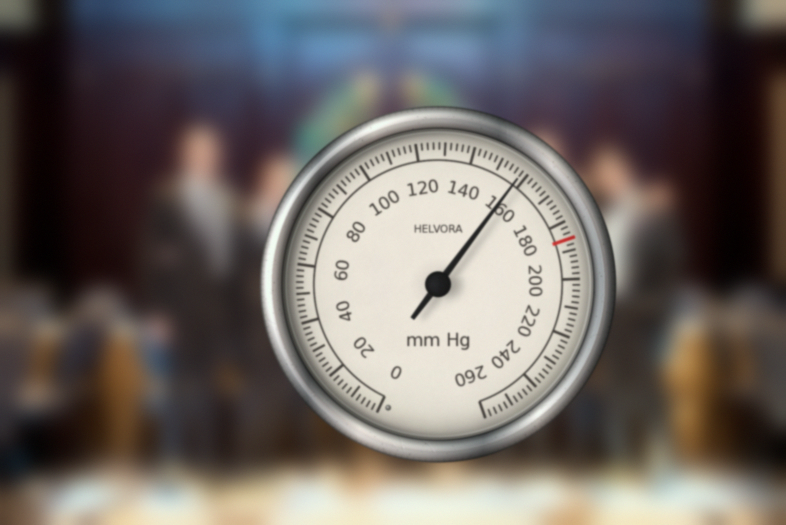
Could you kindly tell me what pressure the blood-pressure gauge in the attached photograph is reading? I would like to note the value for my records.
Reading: 158 mmHg
